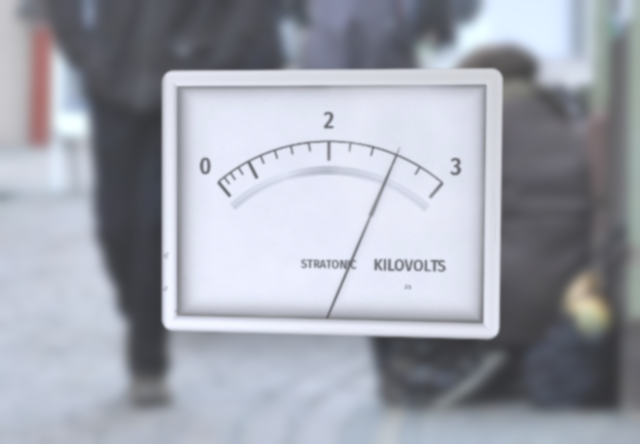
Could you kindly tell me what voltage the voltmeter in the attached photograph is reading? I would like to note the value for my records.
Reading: 2.6 kV
